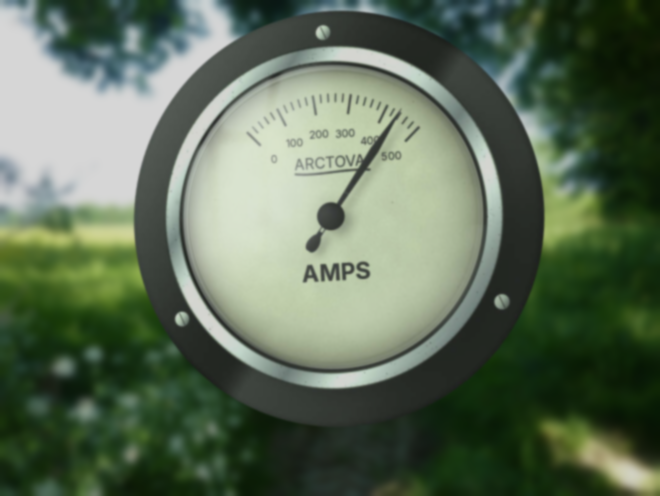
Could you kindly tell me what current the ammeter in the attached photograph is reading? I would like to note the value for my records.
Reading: 440 A
